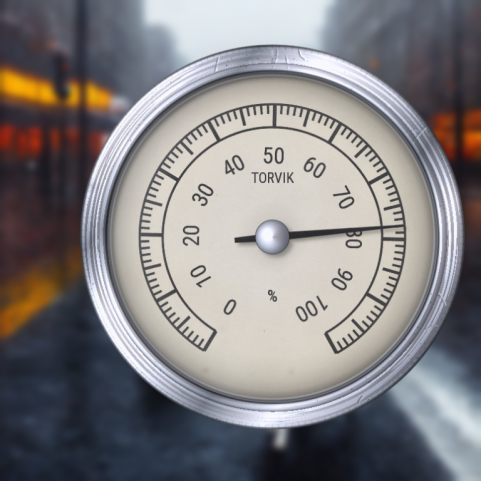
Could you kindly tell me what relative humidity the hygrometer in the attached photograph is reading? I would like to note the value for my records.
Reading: 78 %
